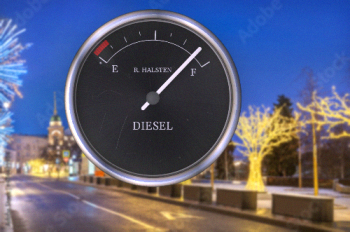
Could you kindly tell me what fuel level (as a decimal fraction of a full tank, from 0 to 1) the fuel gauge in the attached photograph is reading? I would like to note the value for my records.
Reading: 0.875
